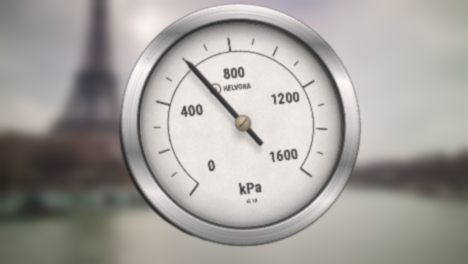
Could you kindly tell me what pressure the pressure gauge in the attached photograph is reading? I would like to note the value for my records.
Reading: 600 kPa
